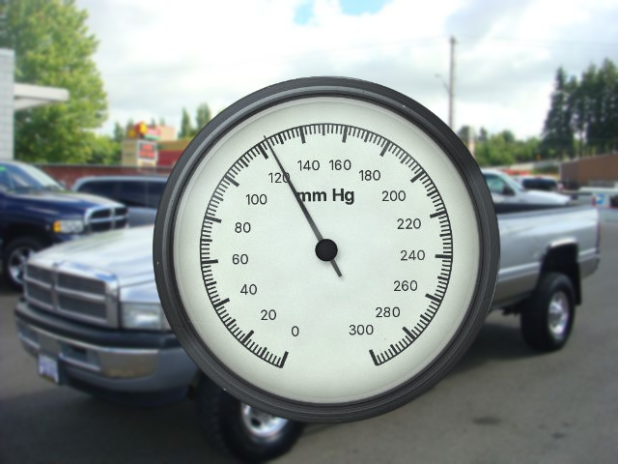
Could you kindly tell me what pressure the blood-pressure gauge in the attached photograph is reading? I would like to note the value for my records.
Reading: 124 mmHg
